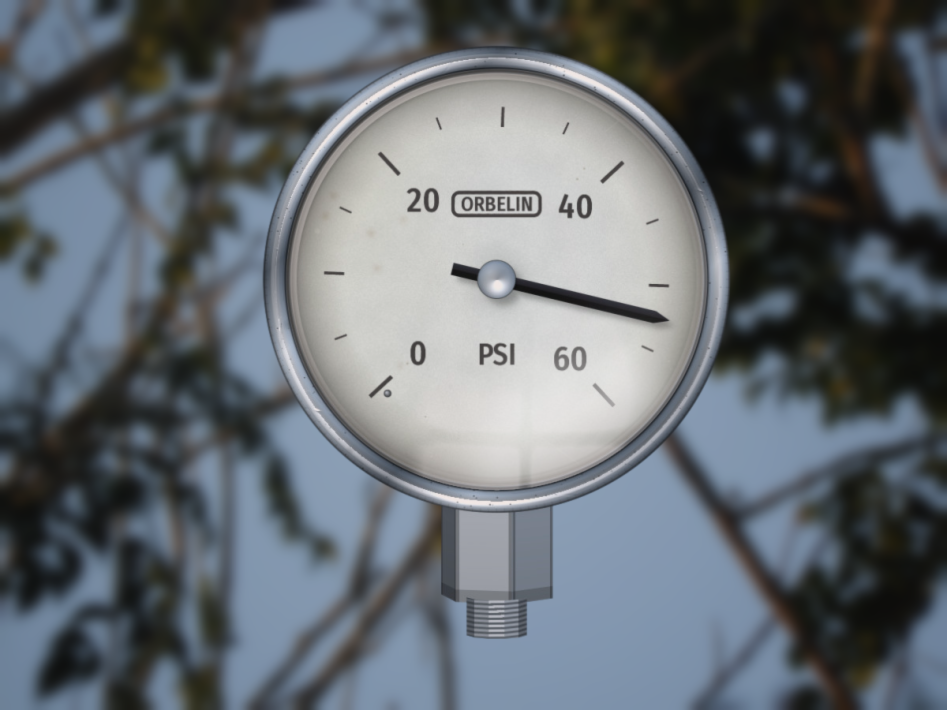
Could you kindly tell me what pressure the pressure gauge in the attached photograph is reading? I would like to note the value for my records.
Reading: 52.5 psi
